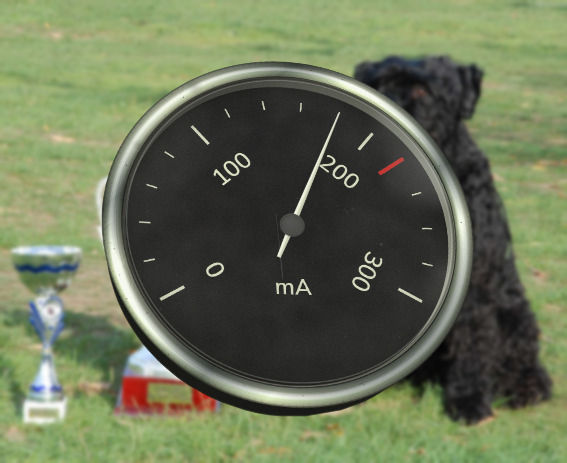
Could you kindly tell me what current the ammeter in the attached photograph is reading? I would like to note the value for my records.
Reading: 180 mA
